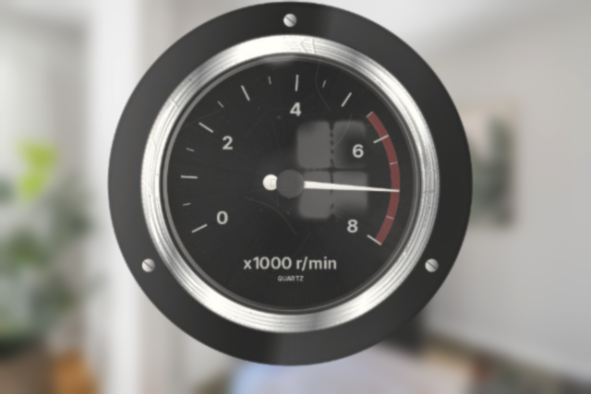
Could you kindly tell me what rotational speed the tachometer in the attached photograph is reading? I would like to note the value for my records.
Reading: 7000 rpm
